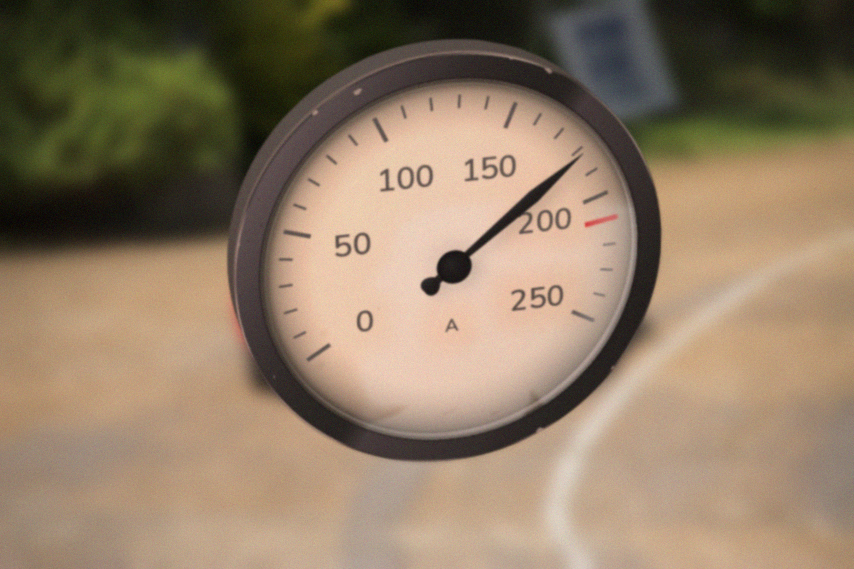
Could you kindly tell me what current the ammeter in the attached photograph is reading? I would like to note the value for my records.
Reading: 180 A
